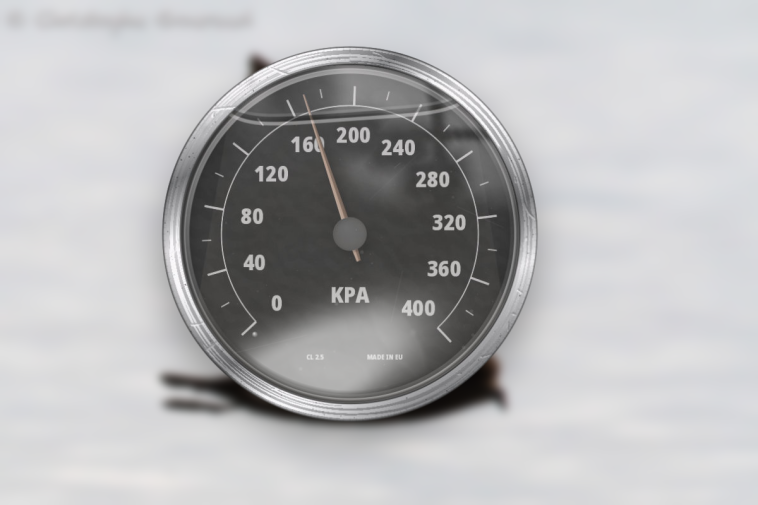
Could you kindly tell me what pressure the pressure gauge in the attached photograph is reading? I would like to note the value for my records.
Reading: 170 kPa
